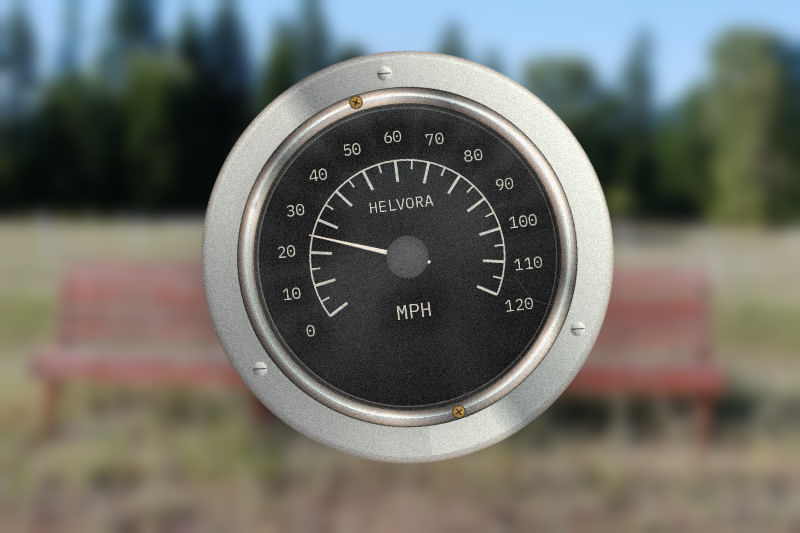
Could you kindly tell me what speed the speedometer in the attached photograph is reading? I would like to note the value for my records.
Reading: 25 mph
